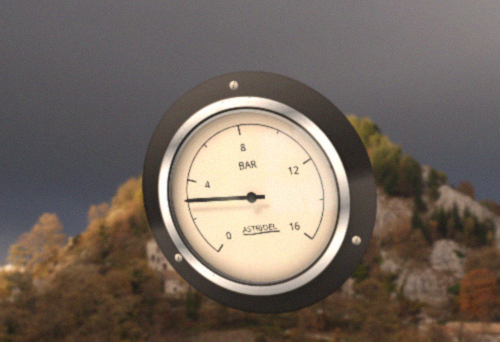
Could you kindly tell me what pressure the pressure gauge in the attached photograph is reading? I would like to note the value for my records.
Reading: 3 bar
